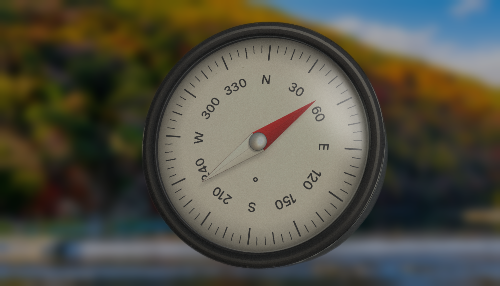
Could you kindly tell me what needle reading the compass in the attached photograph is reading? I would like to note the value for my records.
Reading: 50 °
